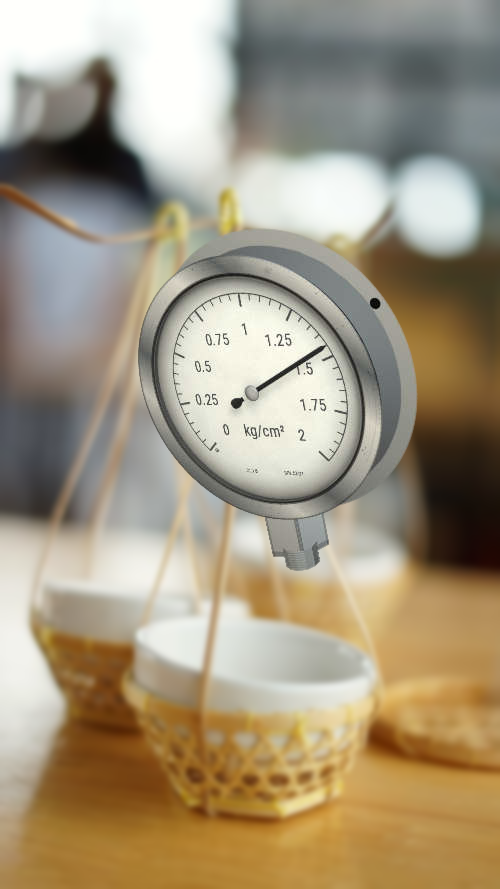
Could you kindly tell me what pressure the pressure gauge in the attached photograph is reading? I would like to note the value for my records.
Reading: 1.45 kg/cm²
